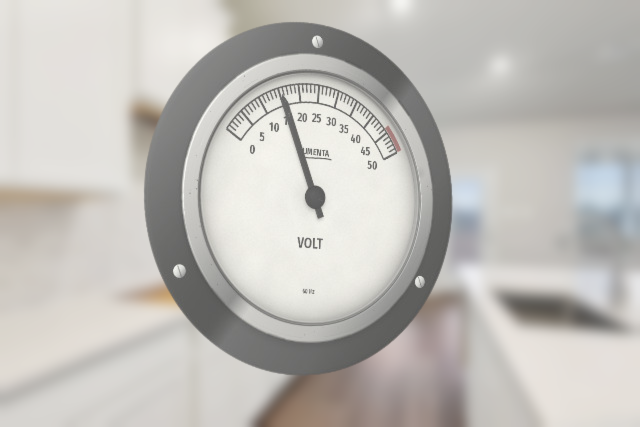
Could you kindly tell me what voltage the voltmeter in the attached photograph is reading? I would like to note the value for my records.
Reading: 15 V
